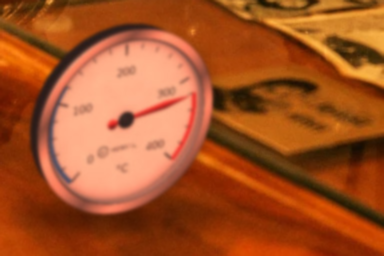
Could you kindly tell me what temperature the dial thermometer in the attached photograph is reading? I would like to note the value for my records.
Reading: 320 °C
